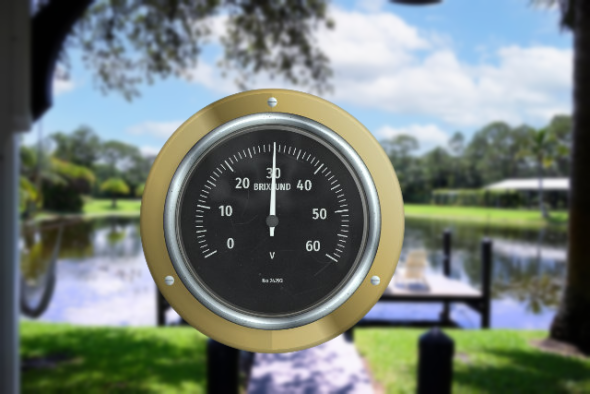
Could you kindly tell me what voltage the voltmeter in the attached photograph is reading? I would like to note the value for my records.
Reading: 30 V
